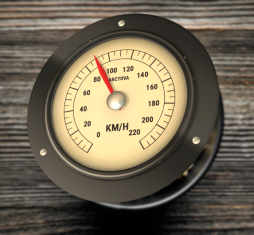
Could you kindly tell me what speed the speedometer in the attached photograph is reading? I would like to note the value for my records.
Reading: 90 km/h
